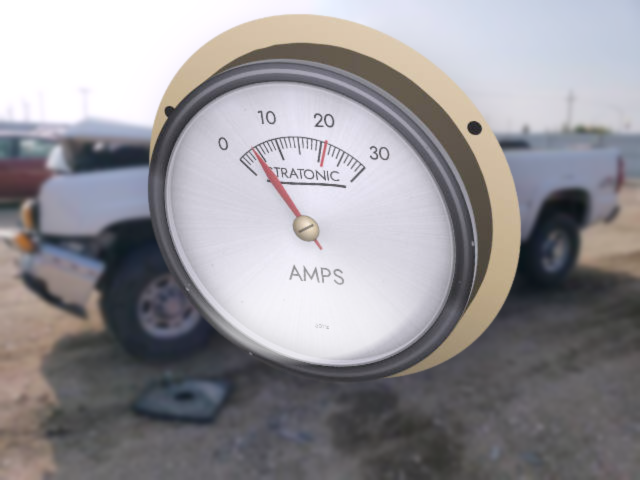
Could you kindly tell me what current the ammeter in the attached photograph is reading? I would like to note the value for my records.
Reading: 5 A
